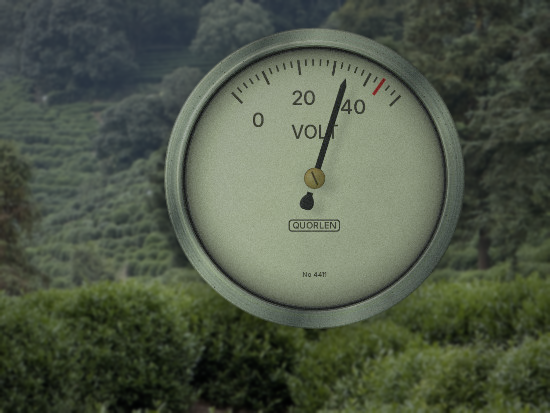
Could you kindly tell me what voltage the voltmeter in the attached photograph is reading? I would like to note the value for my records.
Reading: 34 V
